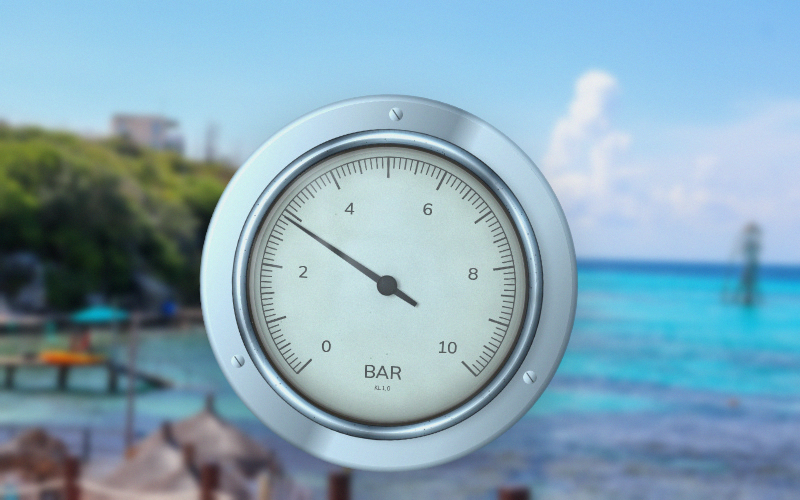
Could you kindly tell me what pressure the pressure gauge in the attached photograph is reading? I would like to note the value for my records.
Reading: 2.9 bar
